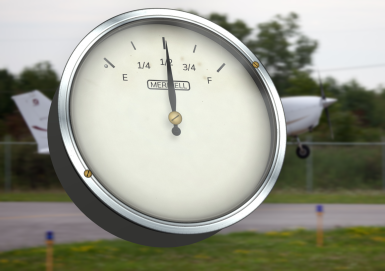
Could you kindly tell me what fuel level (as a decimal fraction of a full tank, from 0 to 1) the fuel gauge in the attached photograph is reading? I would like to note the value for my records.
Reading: 0.5
